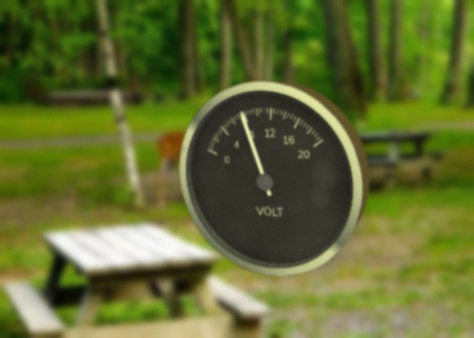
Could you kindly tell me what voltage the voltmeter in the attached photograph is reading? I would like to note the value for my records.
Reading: 8 V
